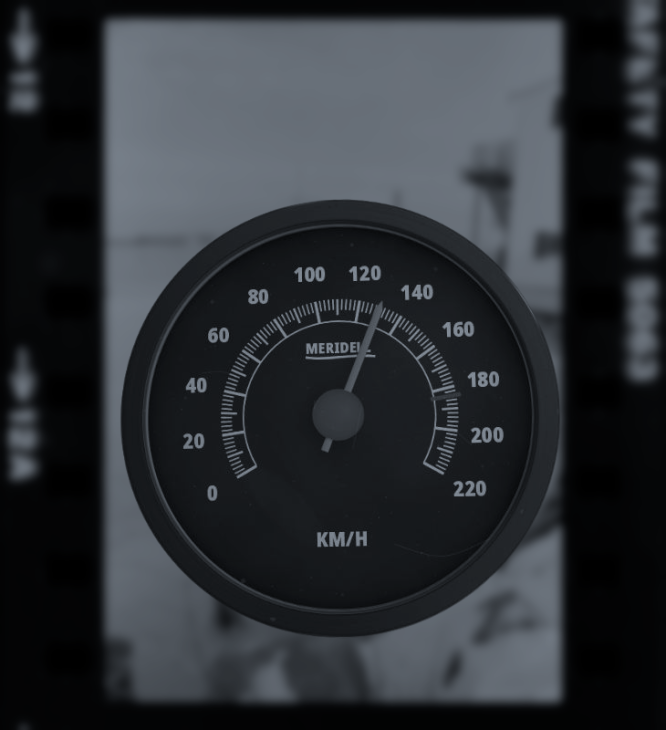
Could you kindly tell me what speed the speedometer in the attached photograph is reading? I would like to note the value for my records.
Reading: 130 km/h
